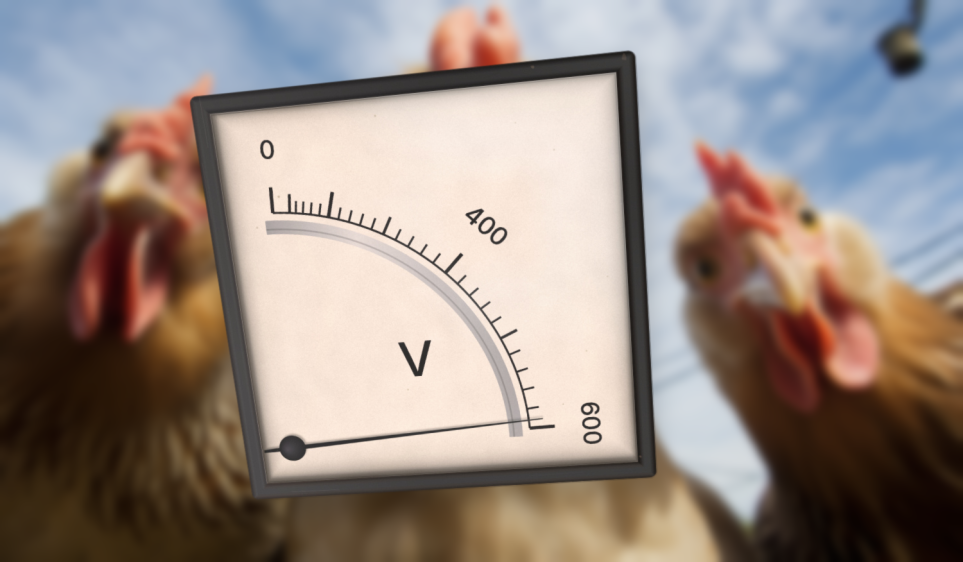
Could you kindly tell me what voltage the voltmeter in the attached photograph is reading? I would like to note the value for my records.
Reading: 590 V
